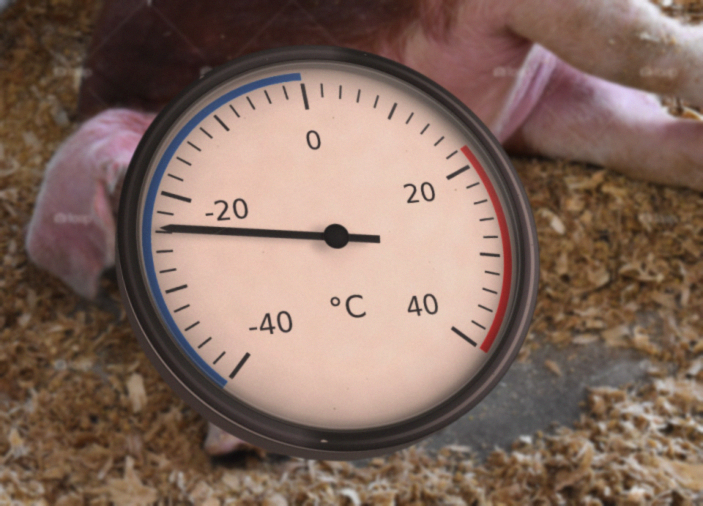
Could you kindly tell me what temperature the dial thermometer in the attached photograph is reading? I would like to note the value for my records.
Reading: -24 °C
